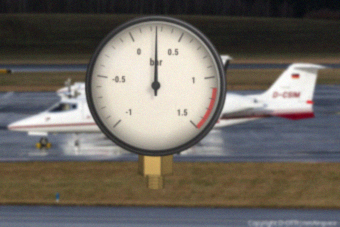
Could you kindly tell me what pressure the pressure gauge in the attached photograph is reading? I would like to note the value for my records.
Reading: 0.25 bar
